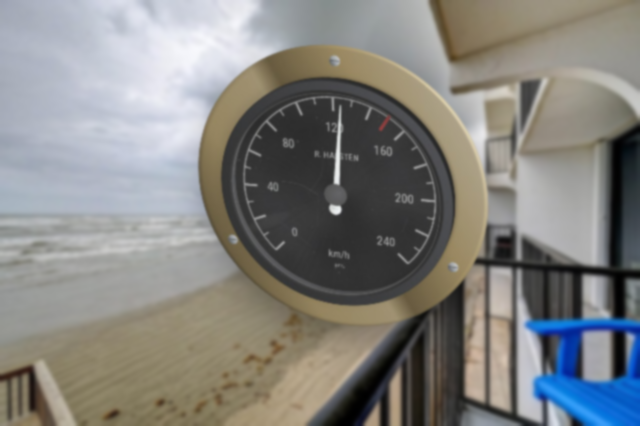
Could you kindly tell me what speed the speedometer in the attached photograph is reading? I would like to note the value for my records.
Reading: 125 km/h
